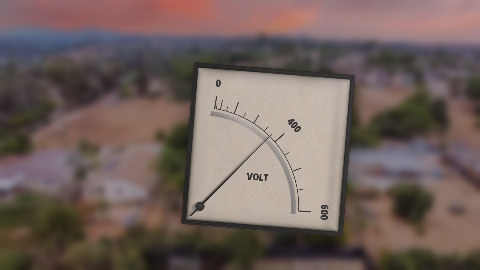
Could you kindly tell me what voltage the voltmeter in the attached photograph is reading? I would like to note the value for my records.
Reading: 375 V
